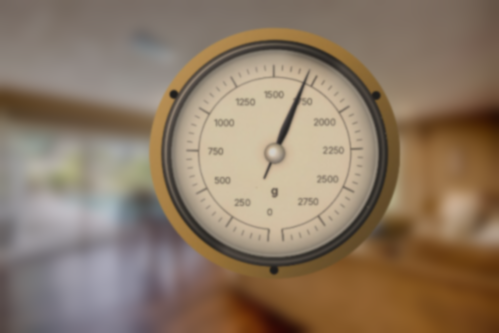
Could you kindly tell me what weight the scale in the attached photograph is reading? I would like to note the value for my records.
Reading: 1700 g
